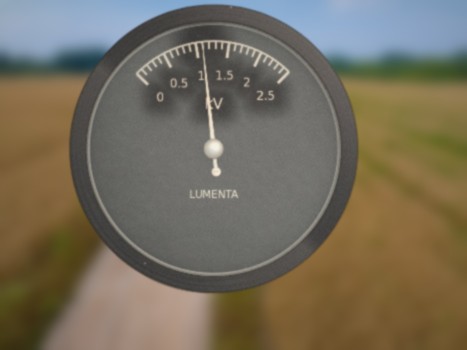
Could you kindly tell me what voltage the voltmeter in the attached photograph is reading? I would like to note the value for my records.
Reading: 1.1 kV
